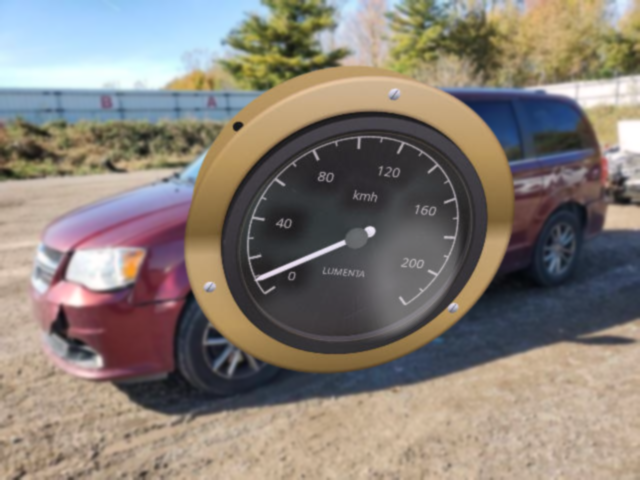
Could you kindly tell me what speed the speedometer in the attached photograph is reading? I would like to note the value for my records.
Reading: 10 km/h
